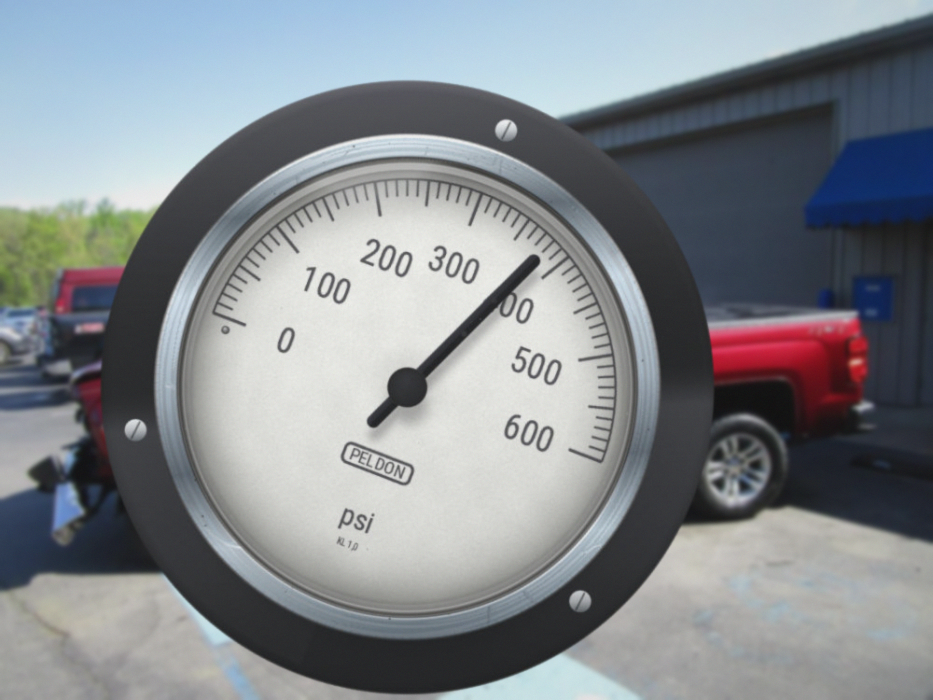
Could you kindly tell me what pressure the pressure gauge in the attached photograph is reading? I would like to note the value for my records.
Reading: 380 psi
